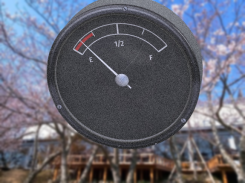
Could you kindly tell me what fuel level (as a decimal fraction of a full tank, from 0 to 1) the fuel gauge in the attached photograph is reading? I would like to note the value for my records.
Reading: 0.125
